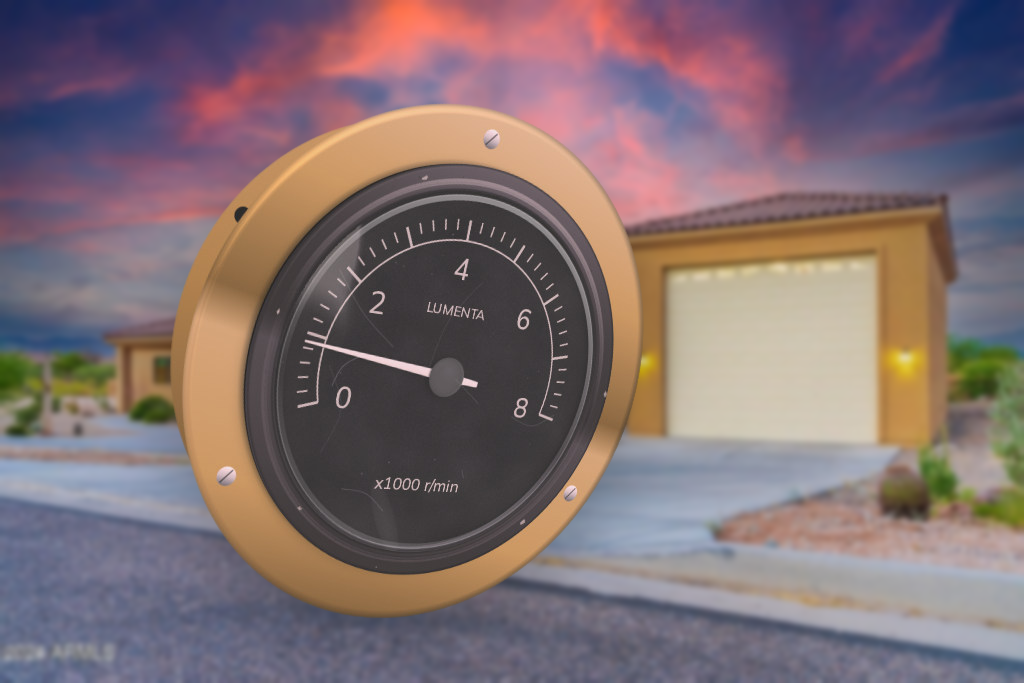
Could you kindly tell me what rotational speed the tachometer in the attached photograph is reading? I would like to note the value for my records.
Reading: 900 rpm
